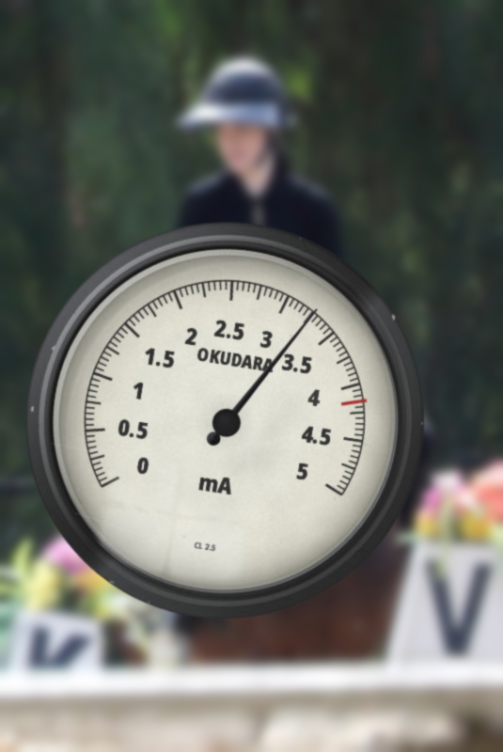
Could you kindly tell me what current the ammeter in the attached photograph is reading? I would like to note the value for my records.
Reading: 3.25 mA
